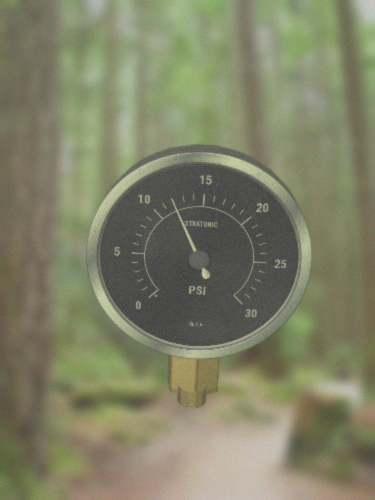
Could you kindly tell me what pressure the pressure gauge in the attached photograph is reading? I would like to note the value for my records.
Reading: 12 psi
